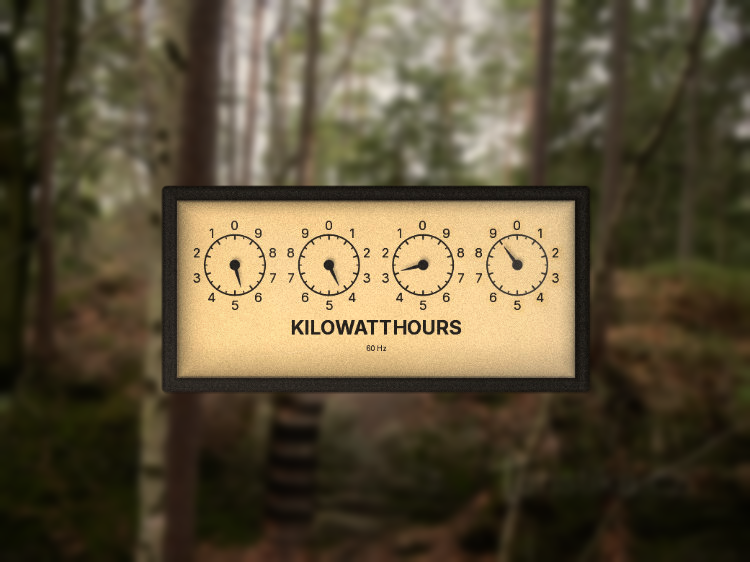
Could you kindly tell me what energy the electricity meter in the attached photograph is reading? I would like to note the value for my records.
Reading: 5429 kWh
